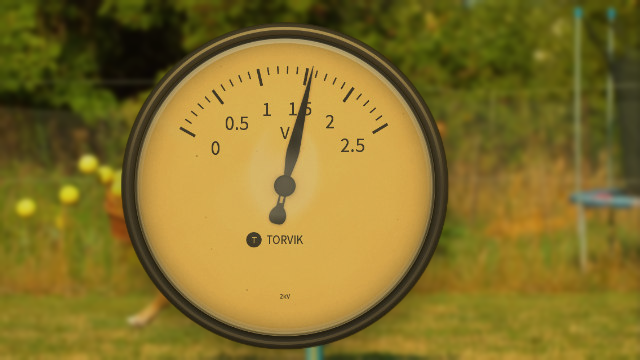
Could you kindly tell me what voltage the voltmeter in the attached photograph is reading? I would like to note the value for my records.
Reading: 1.55 V
